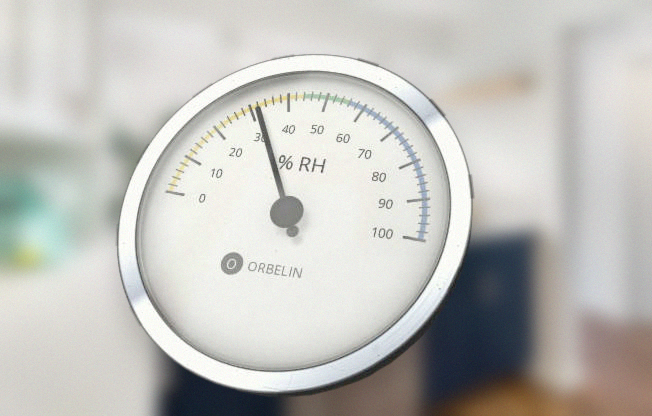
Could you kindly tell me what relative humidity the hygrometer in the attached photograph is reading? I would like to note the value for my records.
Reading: 32 %
